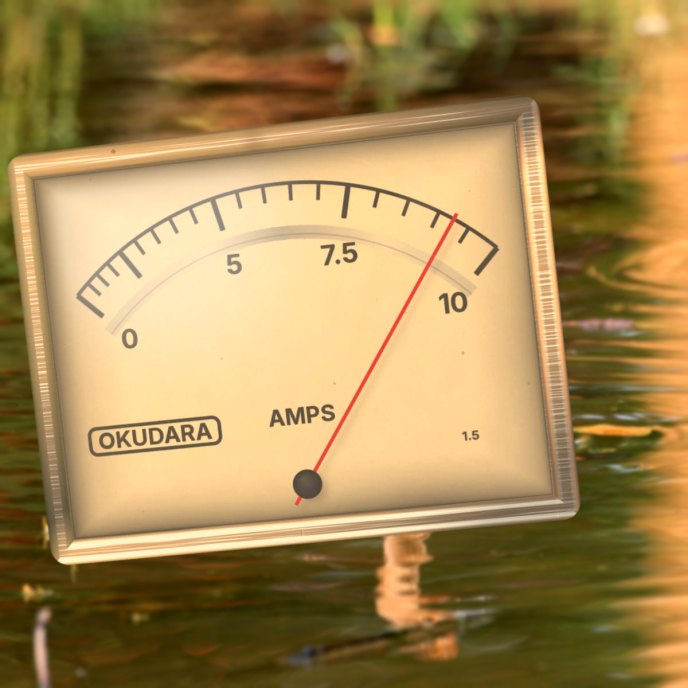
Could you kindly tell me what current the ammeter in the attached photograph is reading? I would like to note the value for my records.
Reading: 9.25 A
